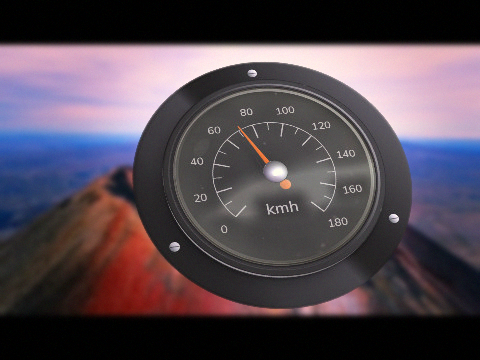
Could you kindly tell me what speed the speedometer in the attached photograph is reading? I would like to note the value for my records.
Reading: 70 km/h
